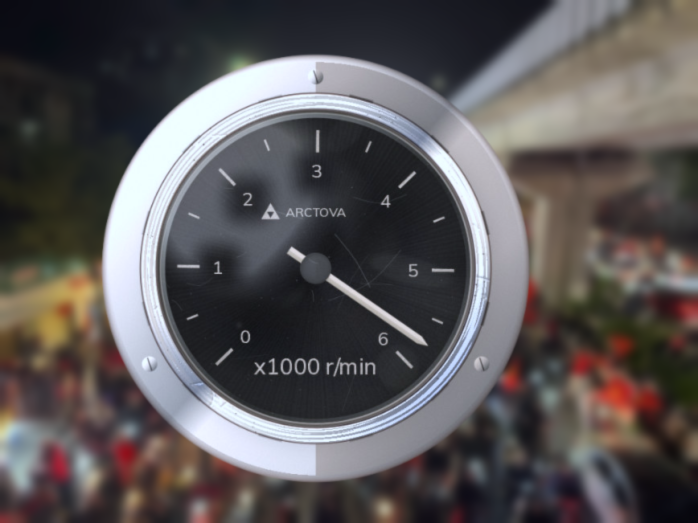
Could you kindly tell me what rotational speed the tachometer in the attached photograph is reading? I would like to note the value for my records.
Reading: 5750 rpm
